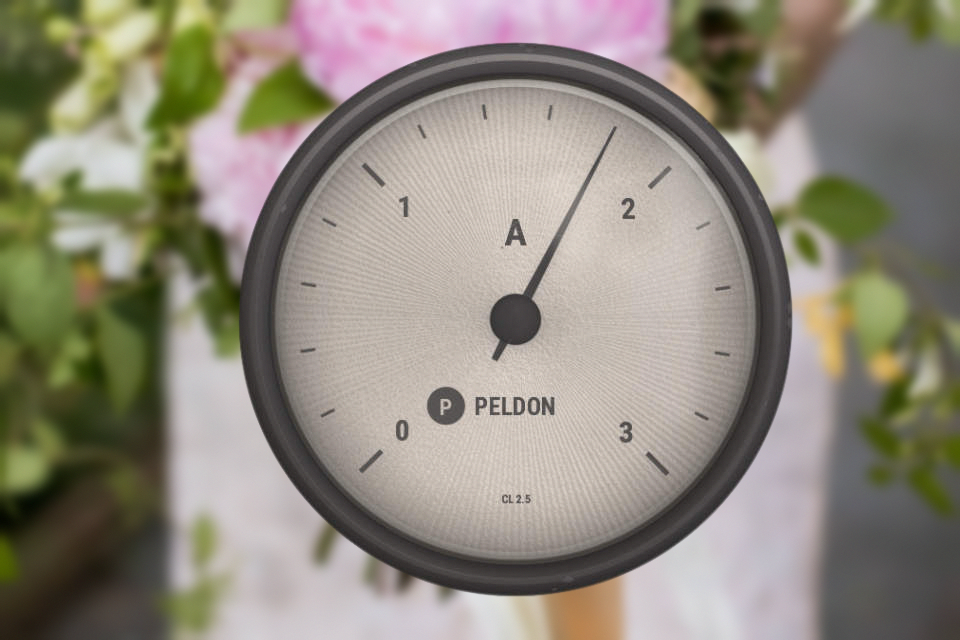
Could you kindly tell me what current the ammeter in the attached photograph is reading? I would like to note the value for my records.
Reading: 1.8 A
